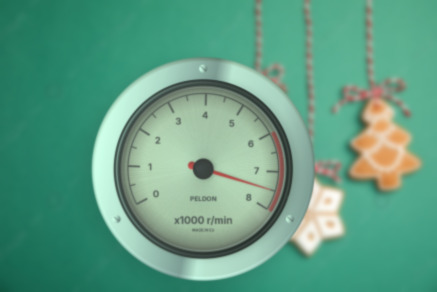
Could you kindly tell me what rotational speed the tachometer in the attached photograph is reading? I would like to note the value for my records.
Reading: 7500 rpm
